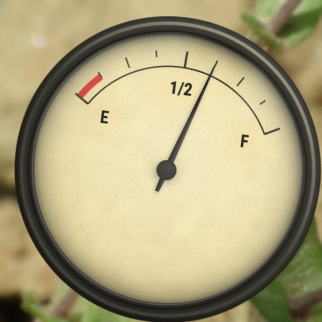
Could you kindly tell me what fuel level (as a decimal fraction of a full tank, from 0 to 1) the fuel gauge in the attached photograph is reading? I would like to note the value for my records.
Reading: 0.625
